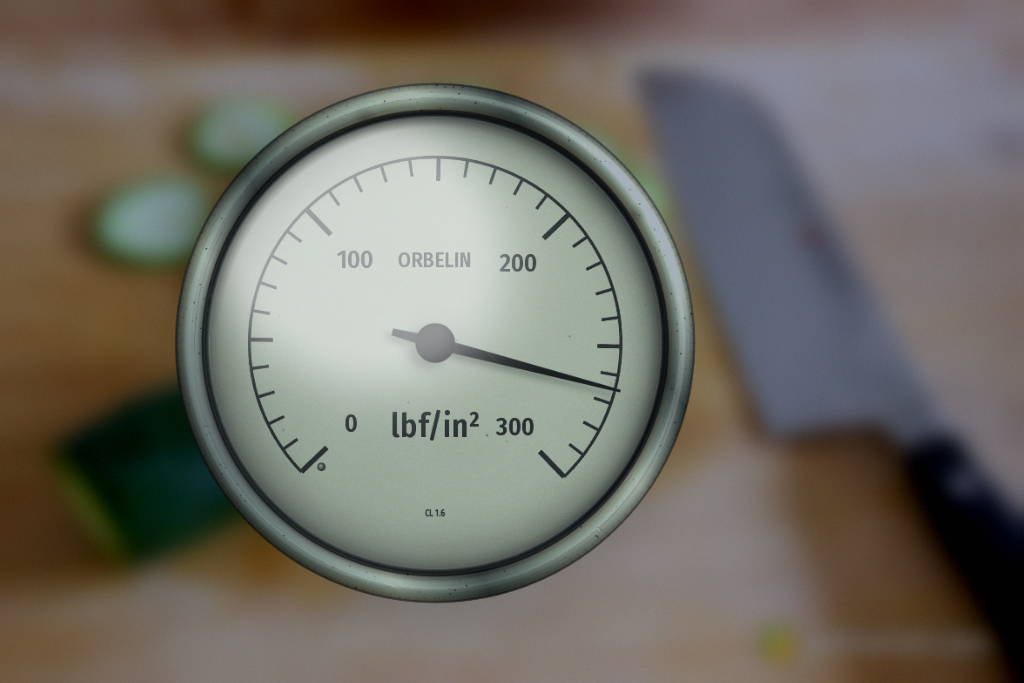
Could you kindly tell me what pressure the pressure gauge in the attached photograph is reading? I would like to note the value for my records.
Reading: 265 psi
